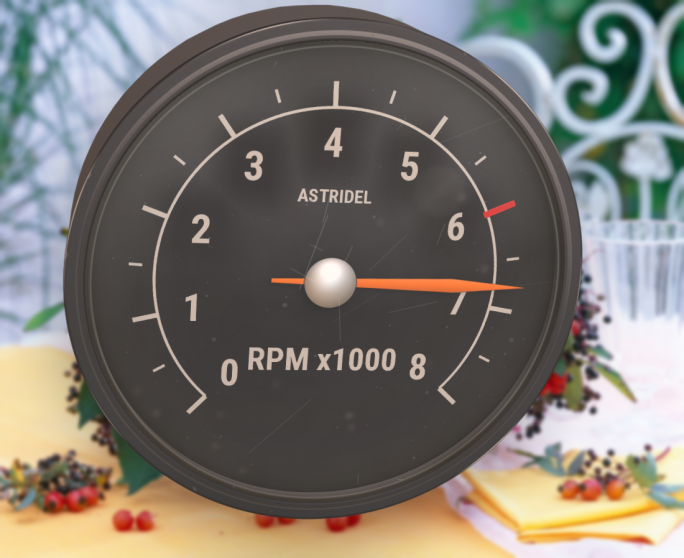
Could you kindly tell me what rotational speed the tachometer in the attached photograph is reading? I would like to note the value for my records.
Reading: 6750 rpm
